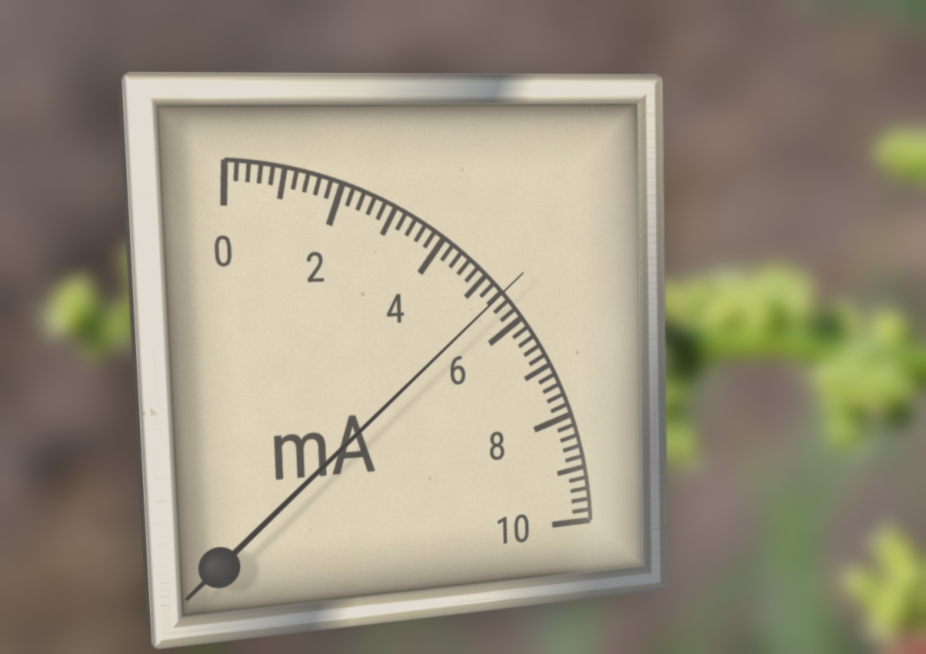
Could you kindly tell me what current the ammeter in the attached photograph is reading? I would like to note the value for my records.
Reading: 5.4 mA
